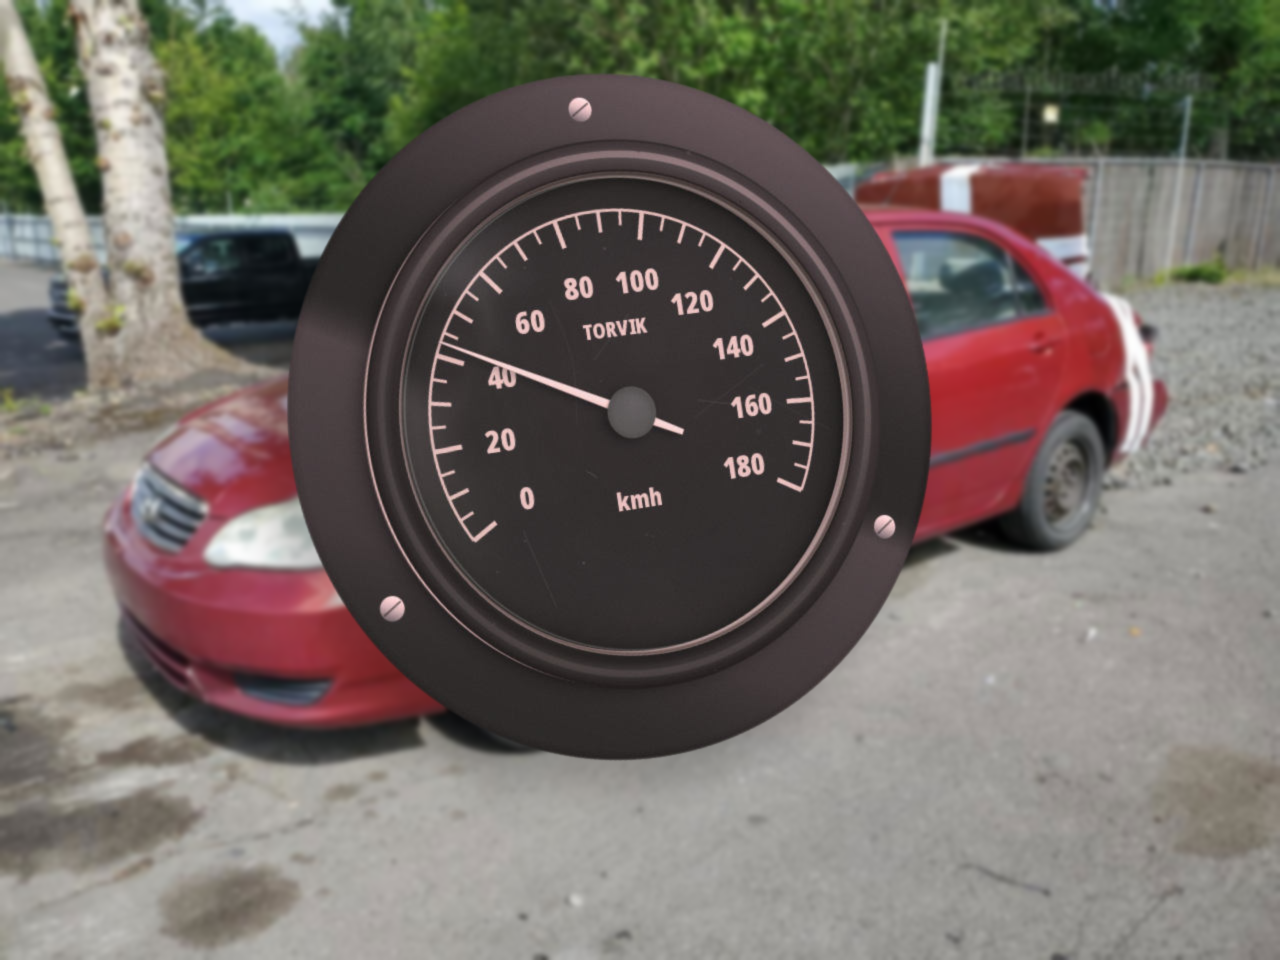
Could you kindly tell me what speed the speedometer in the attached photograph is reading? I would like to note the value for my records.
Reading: 42.5 km/h
